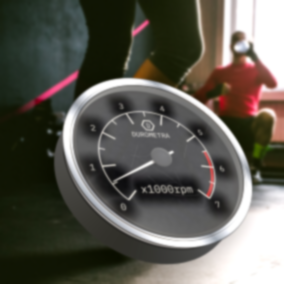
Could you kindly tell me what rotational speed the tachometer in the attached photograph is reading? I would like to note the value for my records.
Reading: 500 rpm
